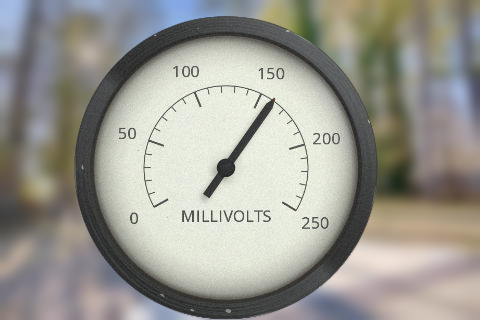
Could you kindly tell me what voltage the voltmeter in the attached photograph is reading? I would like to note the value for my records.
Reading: 160 mV
